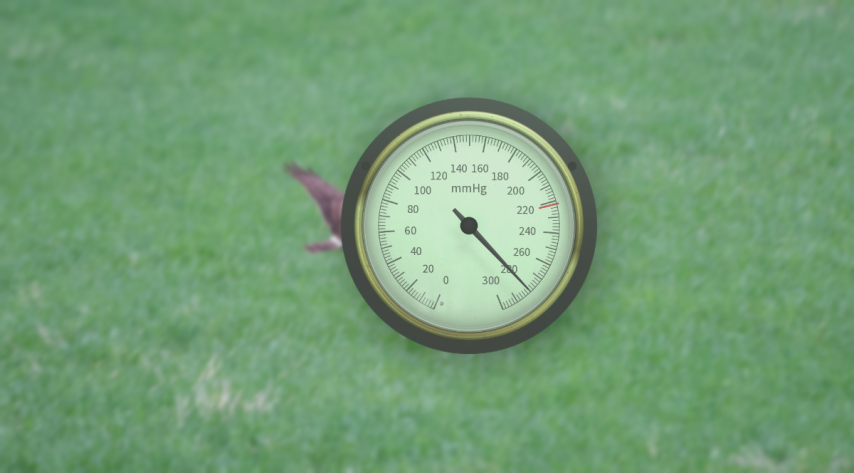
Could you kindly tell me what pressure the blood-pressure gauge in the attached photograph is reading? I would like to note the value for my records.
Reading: 280 mmHg
